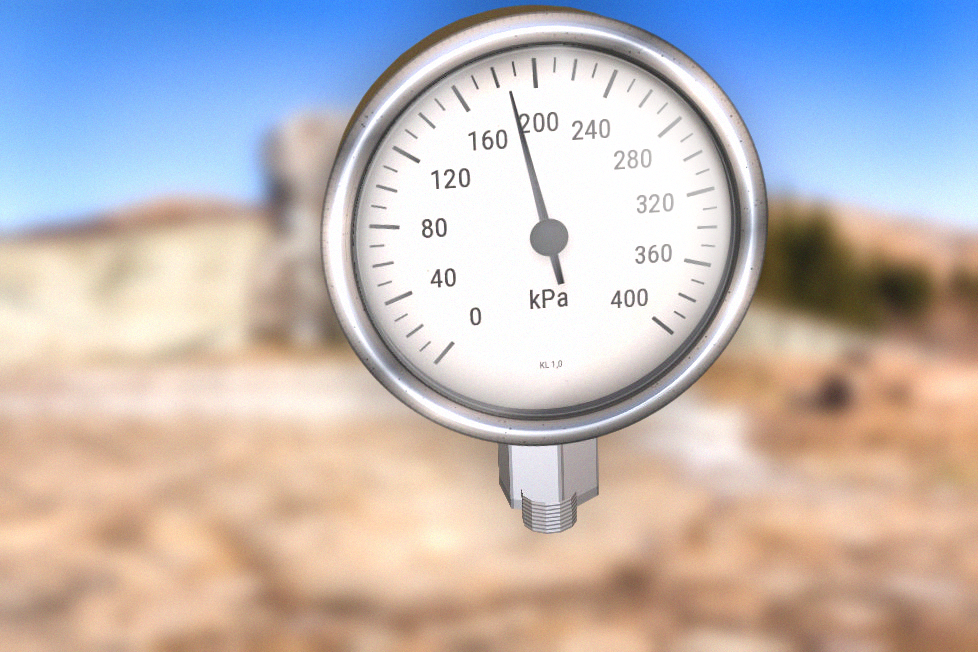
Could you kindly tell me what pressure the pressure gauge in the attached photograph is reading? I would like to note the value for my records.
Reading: 185 kPa
